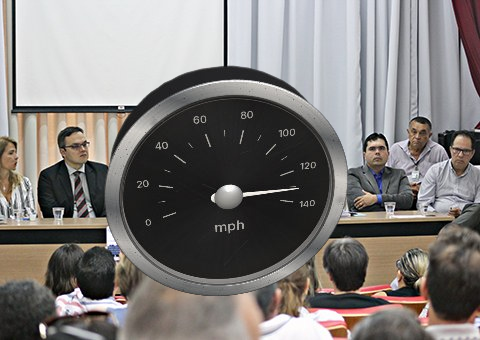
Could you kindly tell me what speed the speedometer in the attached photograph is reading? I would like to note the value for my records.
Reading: 130 mph
